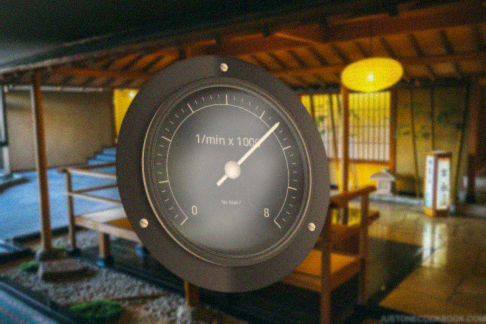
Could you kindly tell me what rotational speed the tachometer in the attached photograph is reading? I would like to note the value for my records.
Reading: 5400 rpm
